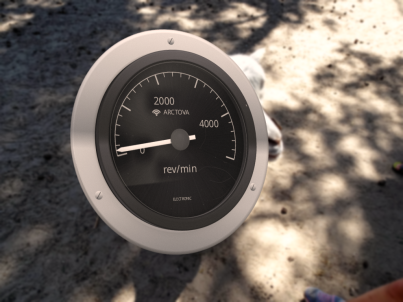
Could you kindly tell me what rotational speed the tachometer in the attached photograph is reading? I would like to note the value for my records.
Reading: 100 rpm
